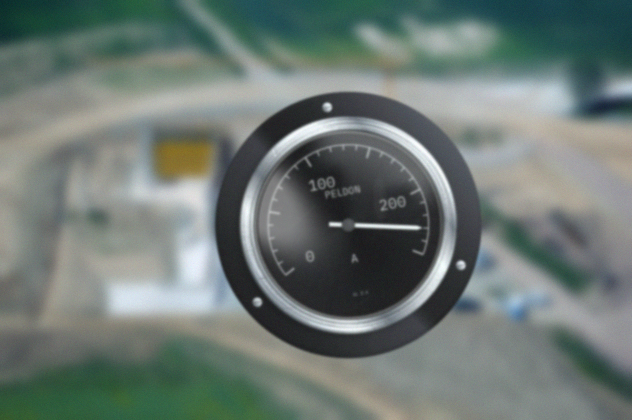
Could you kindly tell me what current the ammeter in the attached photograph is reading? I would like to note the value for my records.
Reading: 230 A
